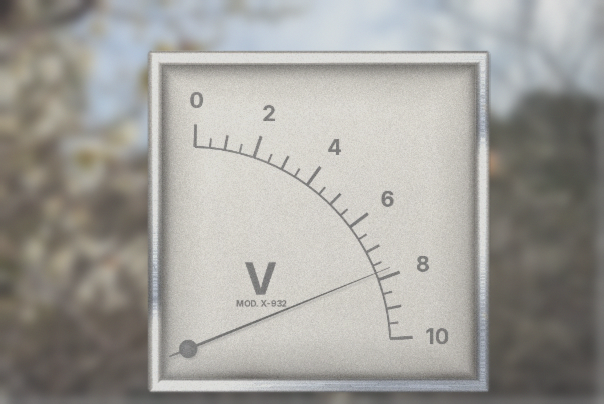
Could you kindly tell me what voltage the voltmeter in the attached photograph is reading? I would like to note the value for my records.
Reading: 7.75 V
